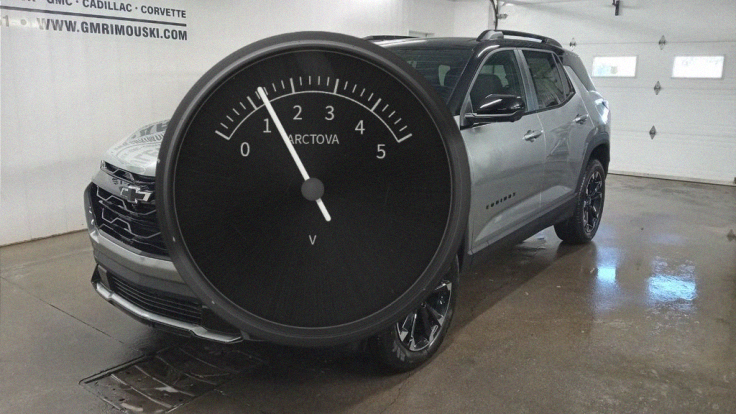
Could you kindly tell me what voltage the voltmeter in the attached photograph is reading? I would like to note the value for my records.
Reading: 1.3 V
